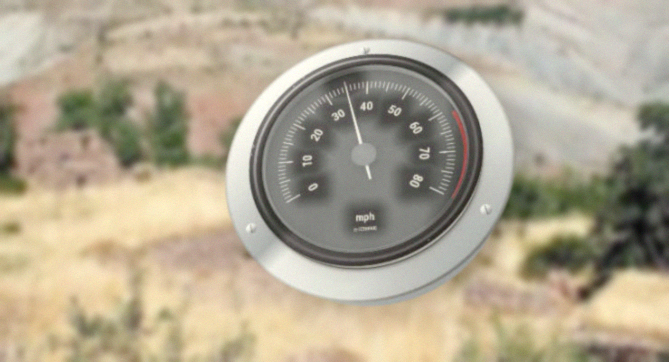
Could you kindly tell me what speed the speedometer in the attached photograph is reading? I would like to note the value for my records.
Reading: 35 mph
